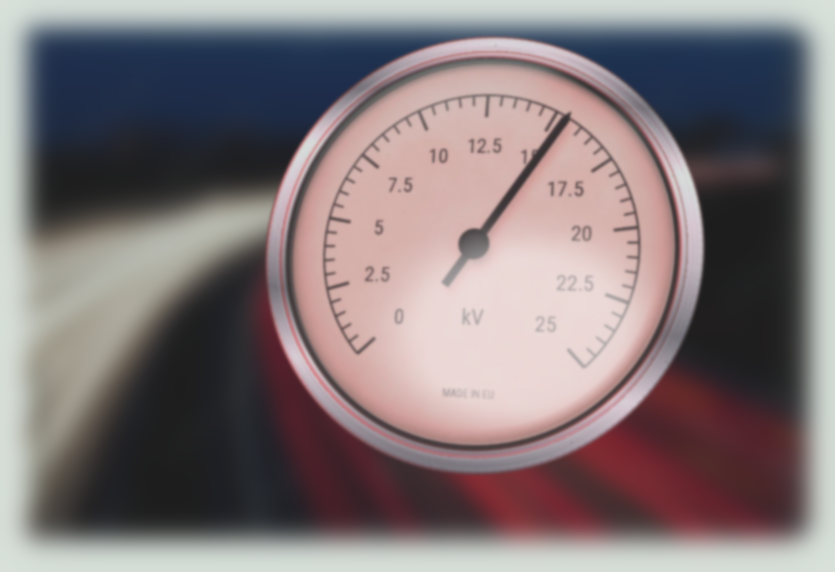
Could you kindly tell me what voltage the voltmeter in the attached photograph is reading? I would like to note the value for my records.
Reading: 15.5 kV
